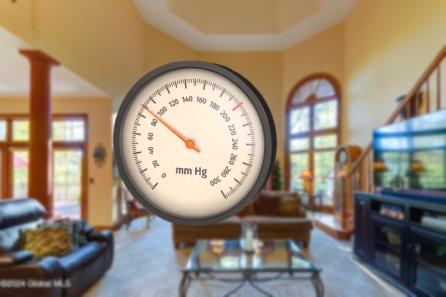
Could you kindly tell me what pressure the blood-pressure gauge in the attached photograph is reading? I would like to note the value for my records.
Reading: 90 mmHg
